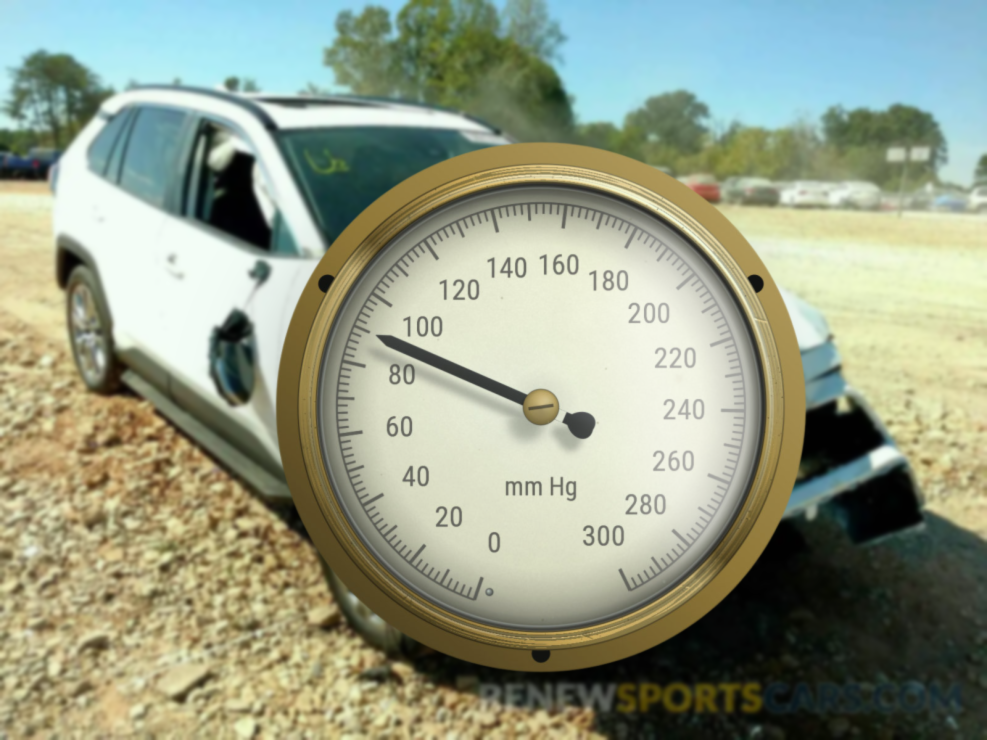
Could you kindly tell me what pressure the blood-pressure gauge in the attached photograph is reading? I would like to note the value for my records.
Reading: 90 mmHg
